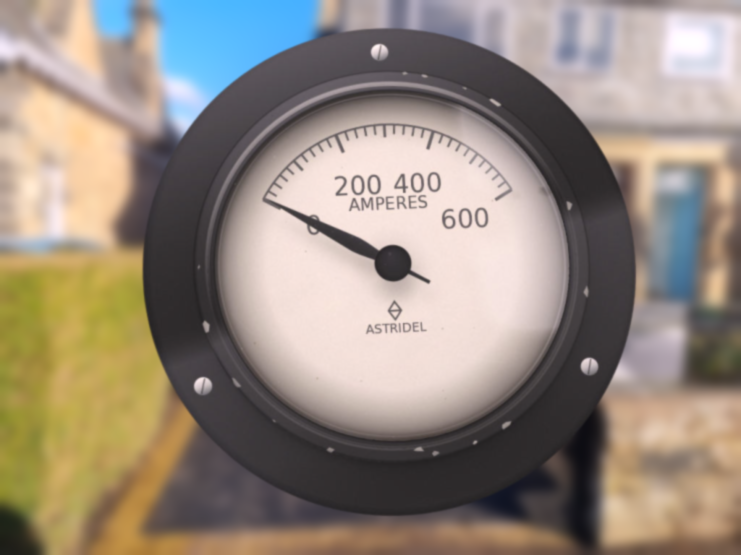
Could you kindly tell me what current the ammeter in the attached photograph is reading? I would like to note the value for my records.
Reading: 0 A
